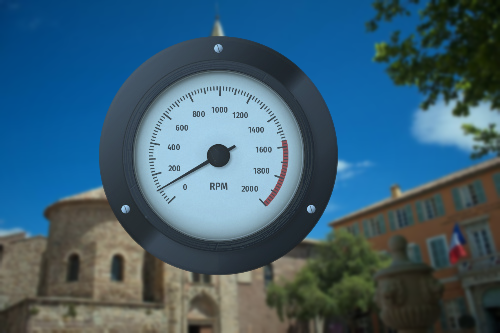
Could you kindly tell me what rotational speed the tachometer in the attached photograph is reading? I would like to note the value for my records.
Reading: 100 rpm
